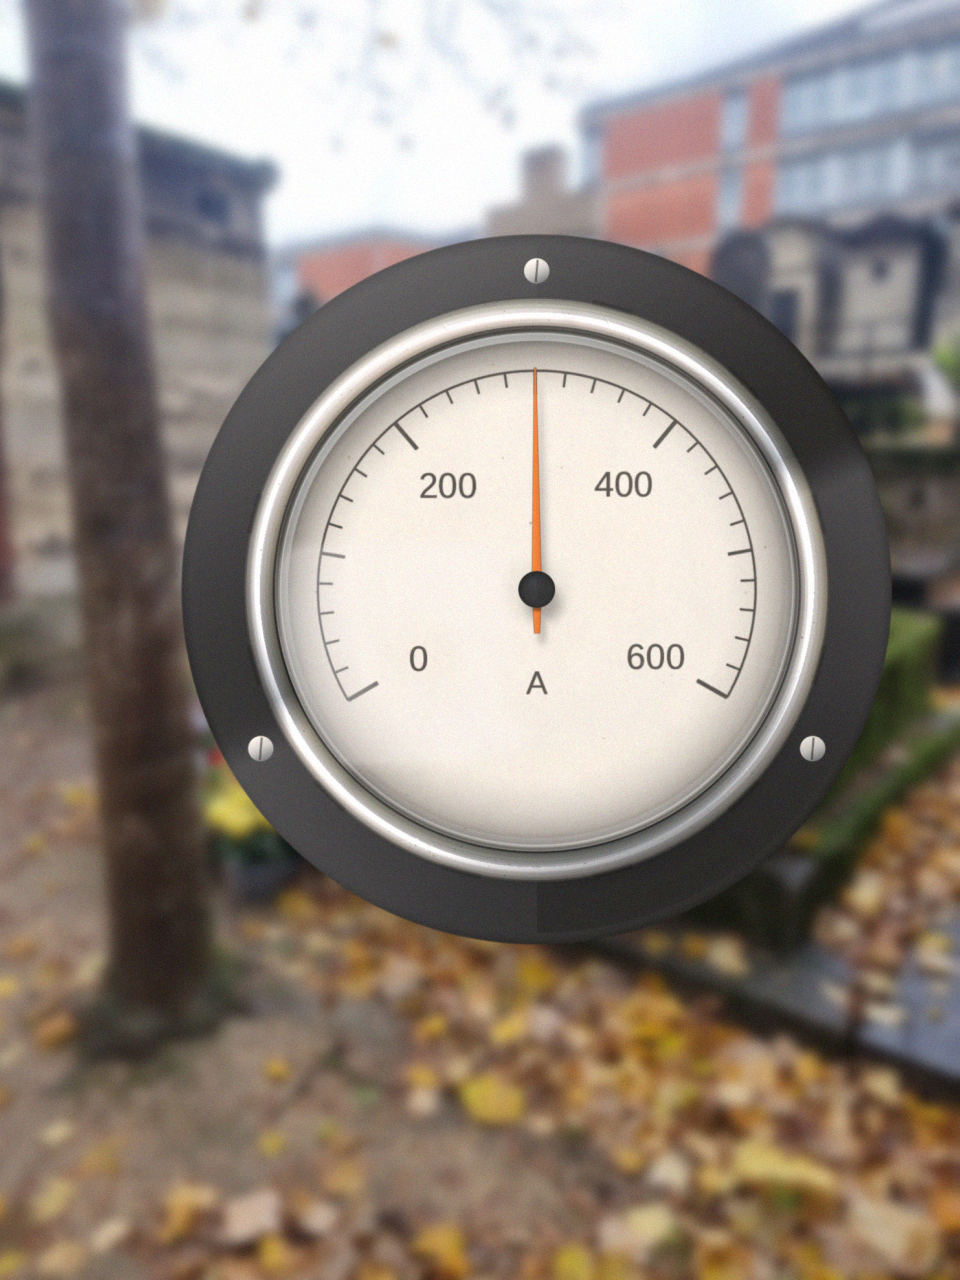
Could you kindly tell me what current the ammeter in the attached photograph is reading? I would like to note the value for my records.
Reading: 300 A
